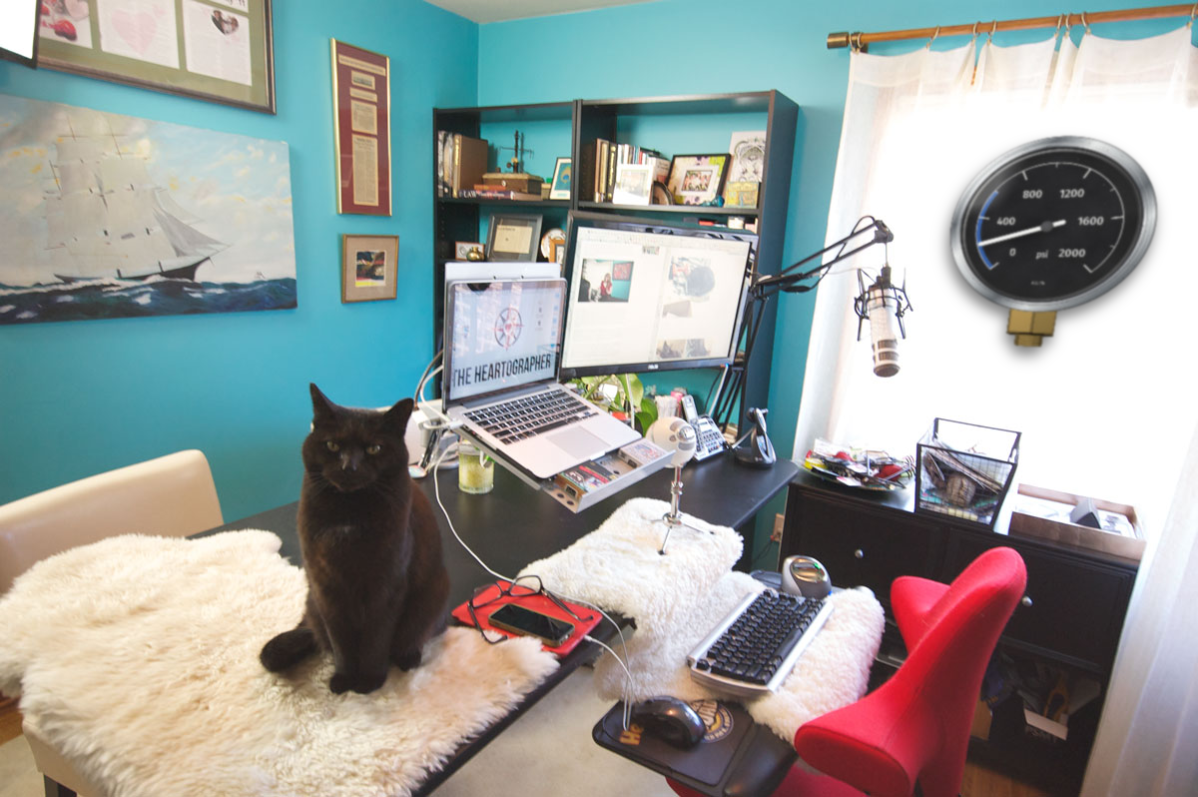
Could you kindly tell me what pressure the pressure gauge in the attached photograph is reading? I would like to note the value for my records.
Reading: 200 psi
